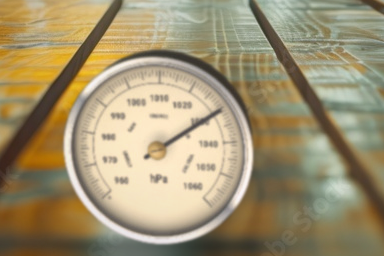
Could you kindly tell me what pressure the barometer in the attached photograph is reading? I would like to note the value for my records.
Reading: 1030 hPa
